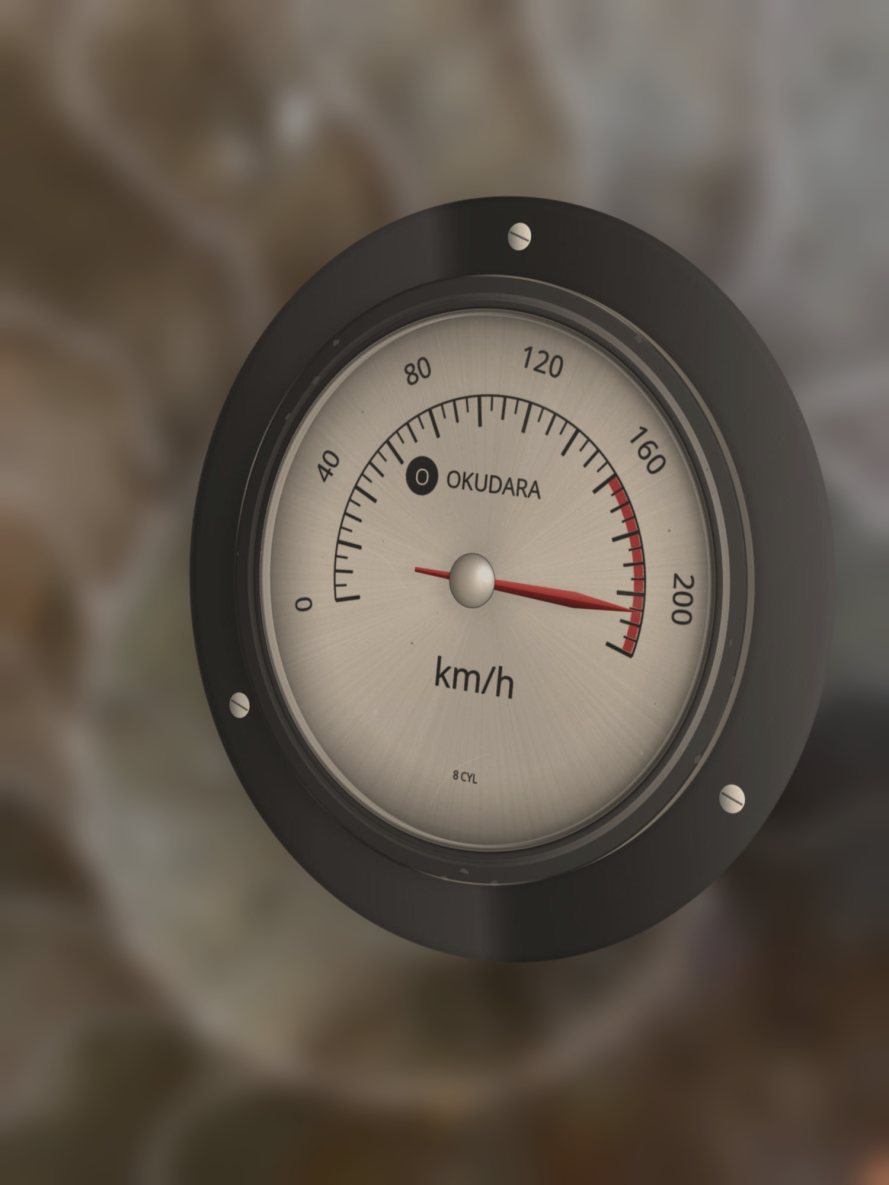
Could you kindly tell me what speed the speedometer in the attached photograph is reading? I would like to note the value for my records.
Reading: 205 km/h
